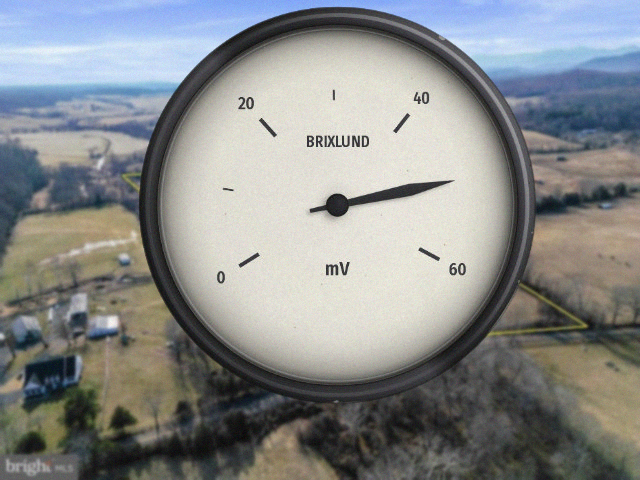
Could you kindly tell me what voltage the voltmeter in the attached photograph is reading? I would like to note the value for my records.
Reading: 50 mV
